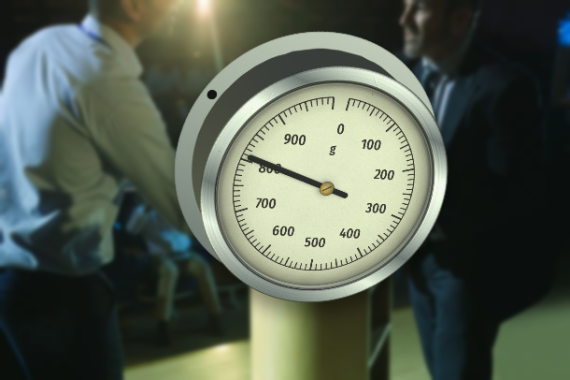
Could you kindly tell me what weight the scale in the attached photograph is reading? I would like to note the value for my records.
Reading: 810 g
